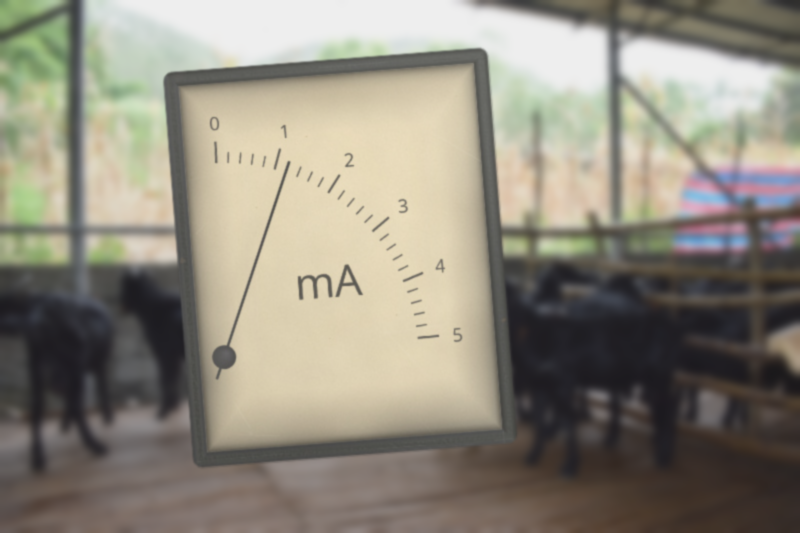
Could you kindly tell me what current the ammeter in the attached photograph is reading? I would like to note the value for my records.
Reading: 1.2 mA
